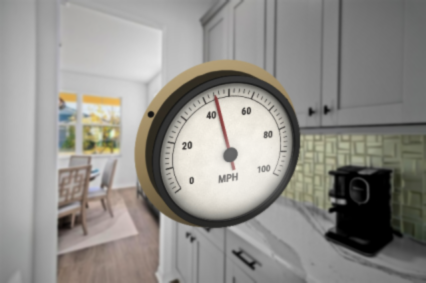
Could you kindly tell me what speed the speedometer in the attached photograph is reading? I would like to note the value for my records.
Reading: 44 mph
